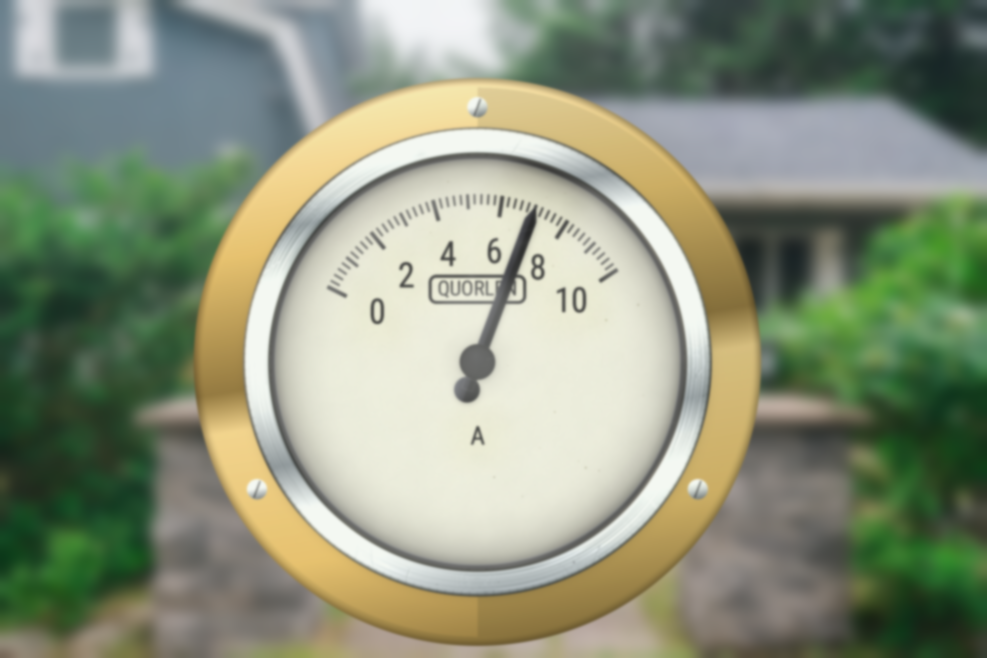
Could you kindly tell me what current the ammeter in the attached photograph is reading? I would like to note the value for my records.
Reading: 7 A
